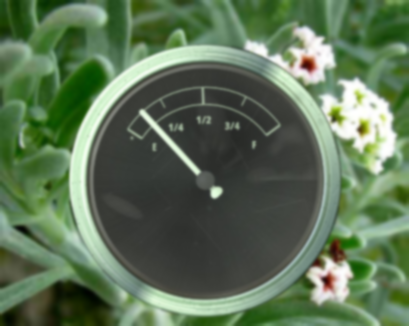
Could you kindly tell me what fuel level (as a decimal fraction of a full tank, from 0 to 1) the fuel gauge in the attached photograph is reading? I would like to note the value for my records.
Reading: 0.125
